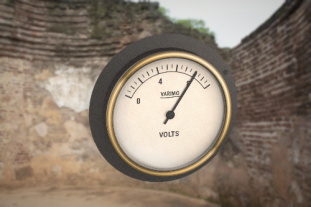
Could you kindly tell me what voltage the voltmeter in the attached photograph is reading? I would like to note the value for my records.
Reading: 8 V
